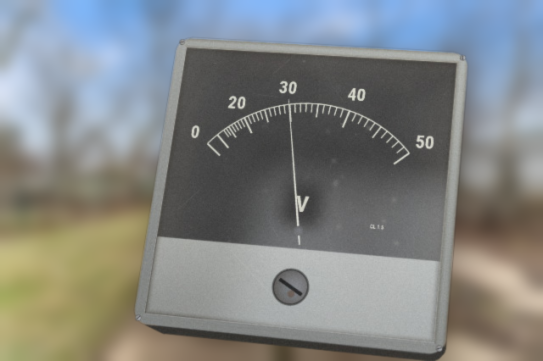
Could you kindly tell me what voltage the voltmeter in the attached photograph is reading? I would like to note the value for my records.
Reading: 30 V
